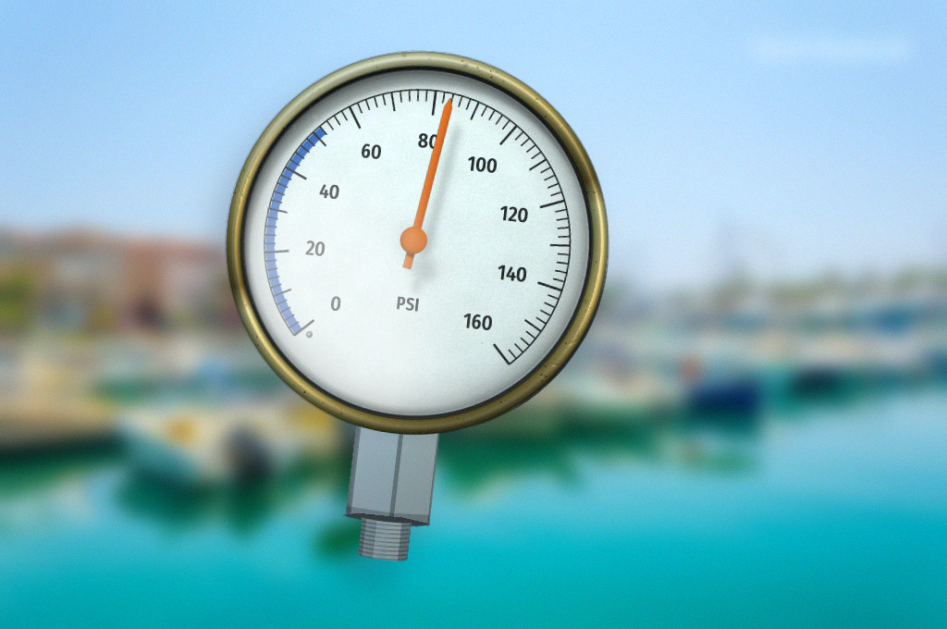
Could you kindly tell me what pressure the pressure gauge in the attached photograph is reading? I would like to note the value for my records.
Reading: 84 psi
